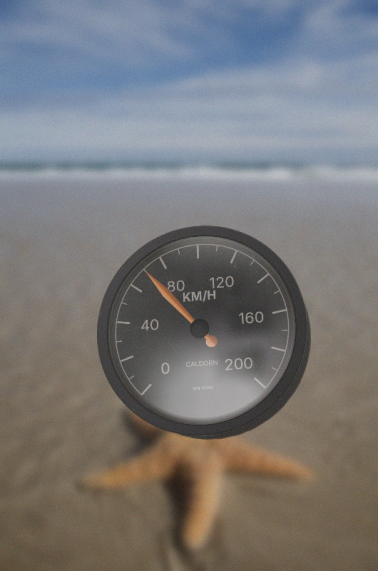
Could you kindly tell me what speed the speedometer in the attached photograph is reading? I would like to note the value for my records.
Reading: 70 km/h
